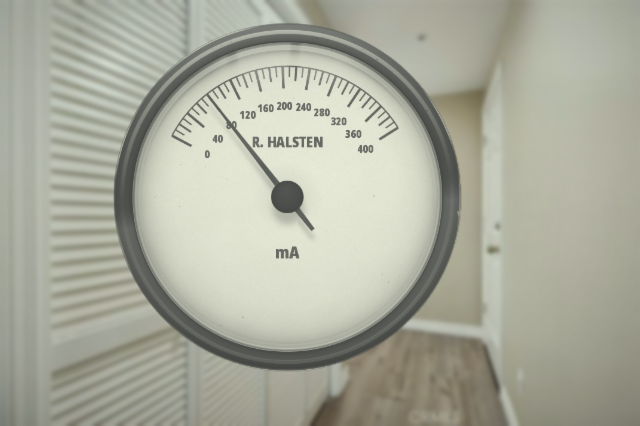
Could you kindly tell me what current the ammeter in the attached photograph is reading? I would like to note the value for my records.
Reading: 80 mA
